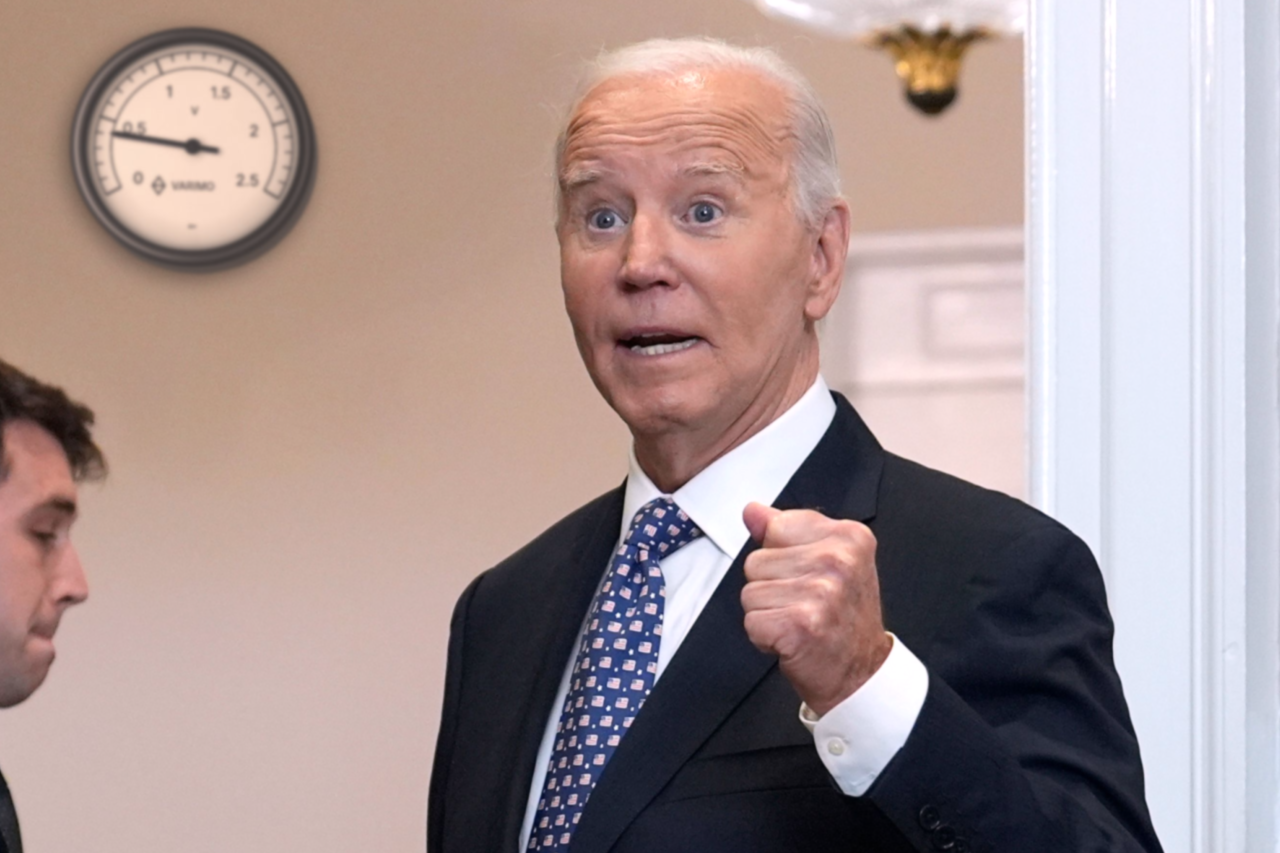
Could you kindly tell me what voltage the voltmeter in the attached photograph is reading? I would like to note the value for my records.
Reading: 0.4 V
